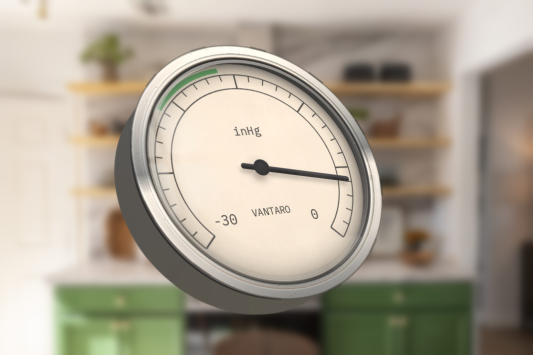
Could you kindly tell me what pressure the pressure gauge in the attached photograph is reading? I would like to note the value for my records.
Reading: -4 inHg
